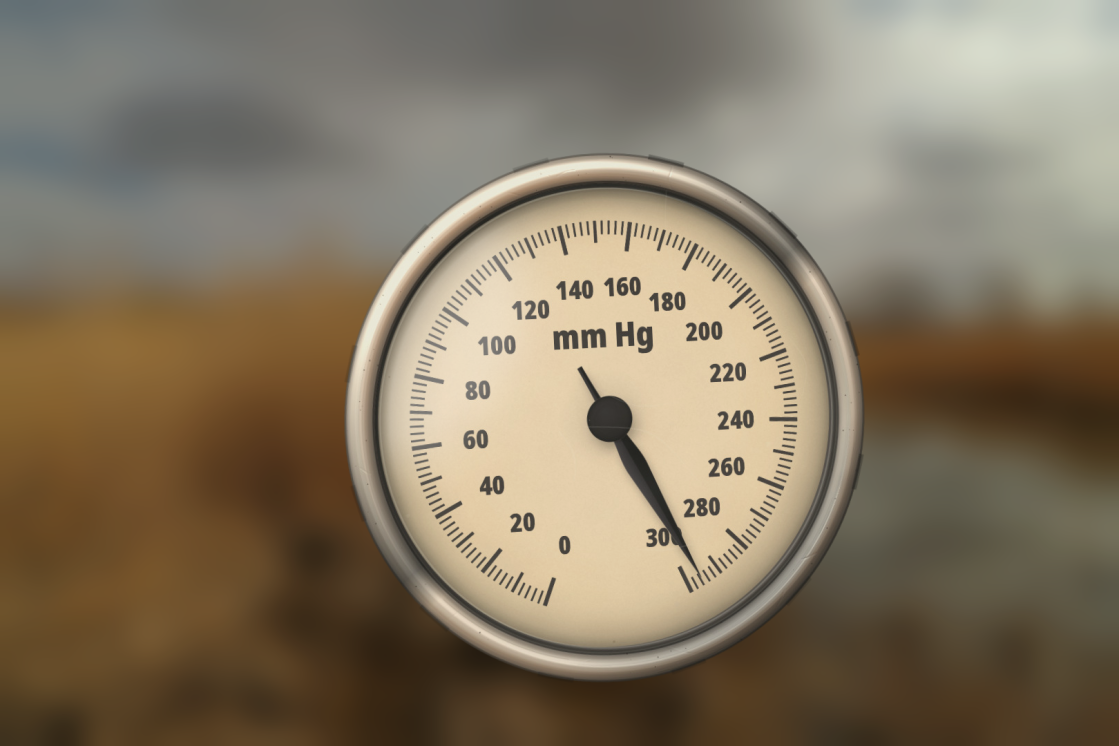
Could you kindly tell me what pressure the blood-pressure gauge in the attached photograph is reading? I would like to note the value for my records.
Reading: 296 mmHg
